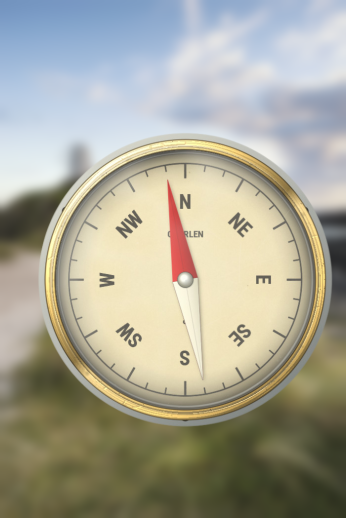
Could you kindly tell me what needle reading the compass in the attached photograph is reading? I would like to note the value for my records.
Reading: 350 °
